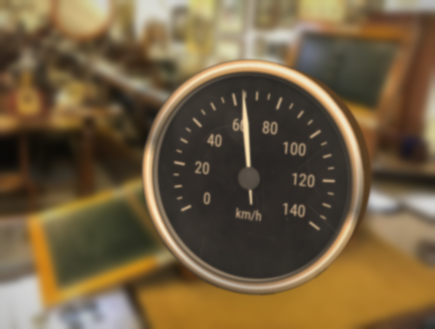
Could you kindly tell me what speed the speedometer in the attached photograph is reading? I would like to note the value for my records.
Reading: 65 km/h
